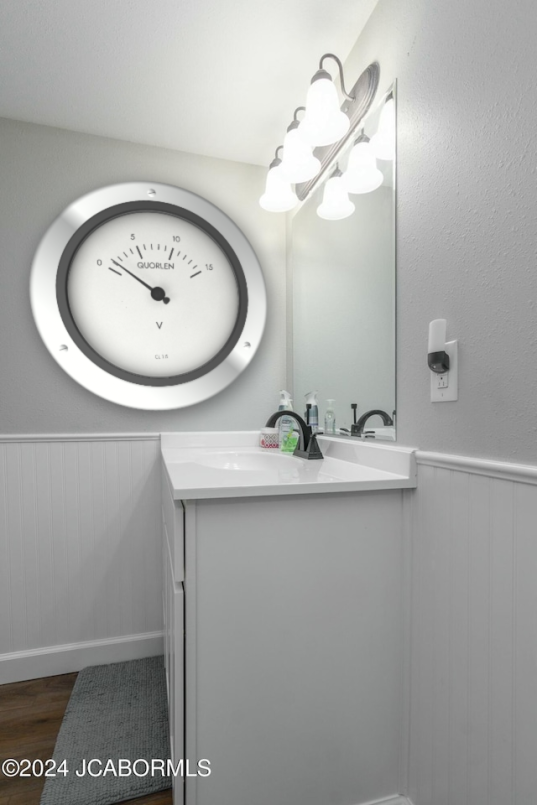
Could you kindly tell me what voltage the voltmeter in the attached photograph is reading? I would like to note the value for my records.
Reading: 1 V
